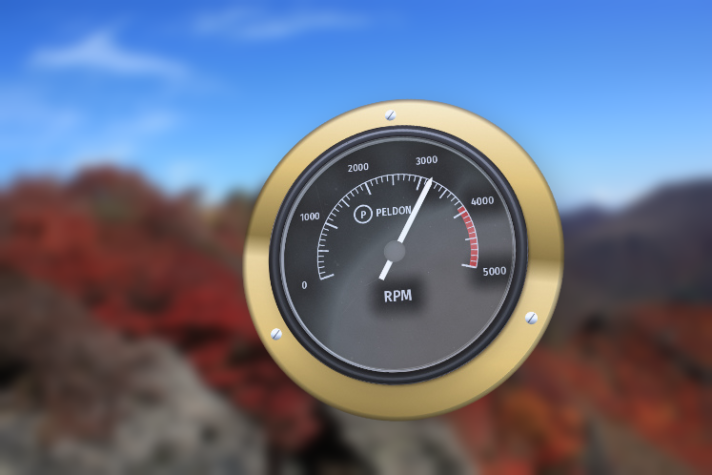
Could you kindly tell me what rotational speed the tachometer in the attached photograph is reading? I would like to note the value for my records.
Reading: 3200 rpm
